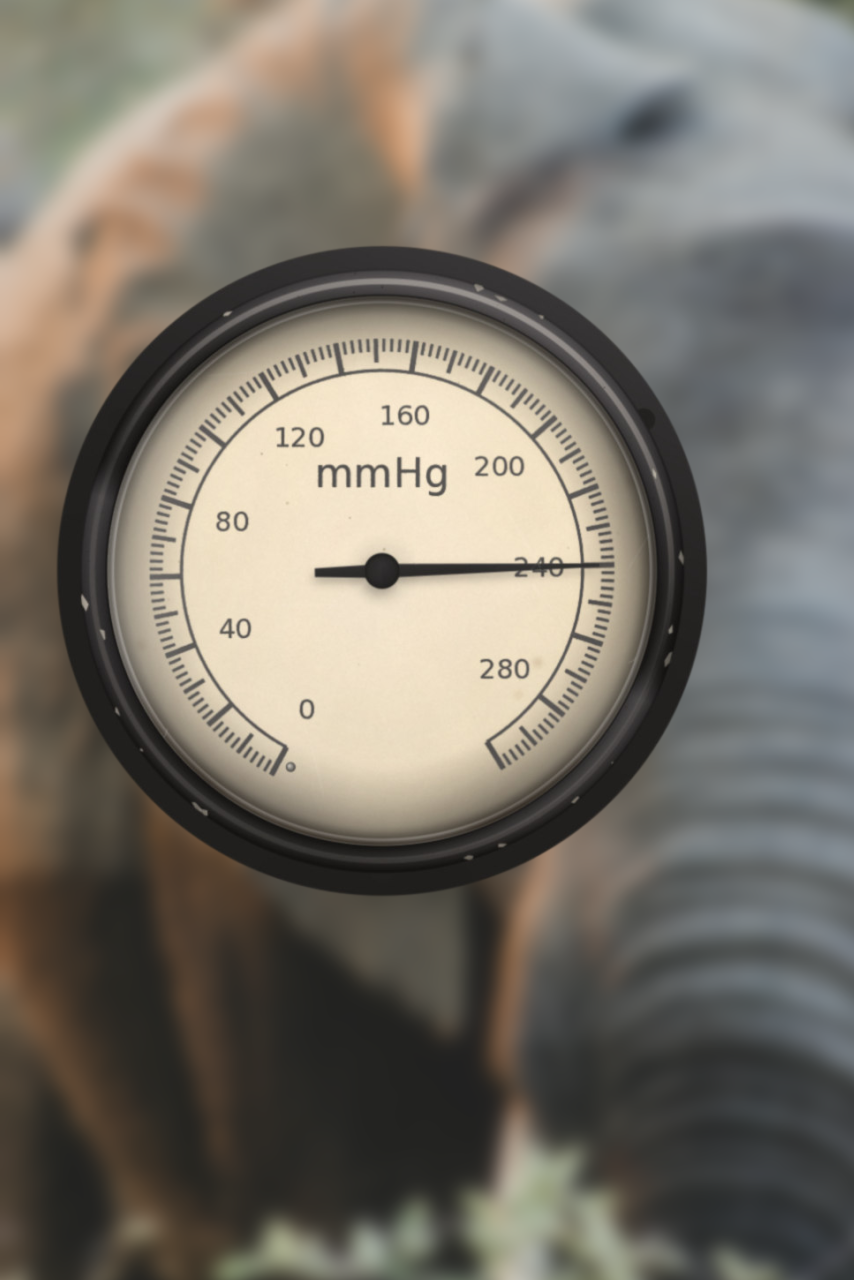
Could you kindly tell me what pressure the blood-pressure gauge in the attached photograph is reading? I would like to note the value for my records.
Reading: 240 mmHg
